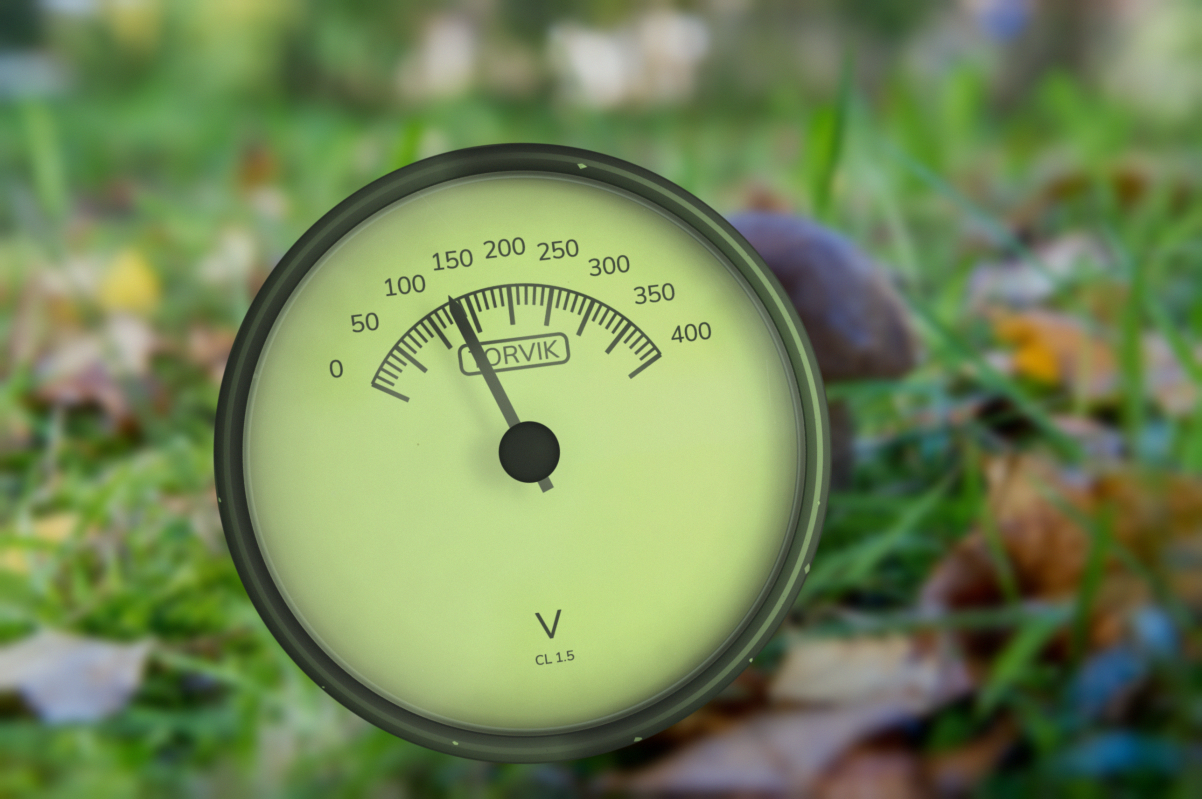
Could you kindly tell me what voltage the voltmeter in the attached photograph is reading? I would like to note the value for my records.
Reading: 130 V
